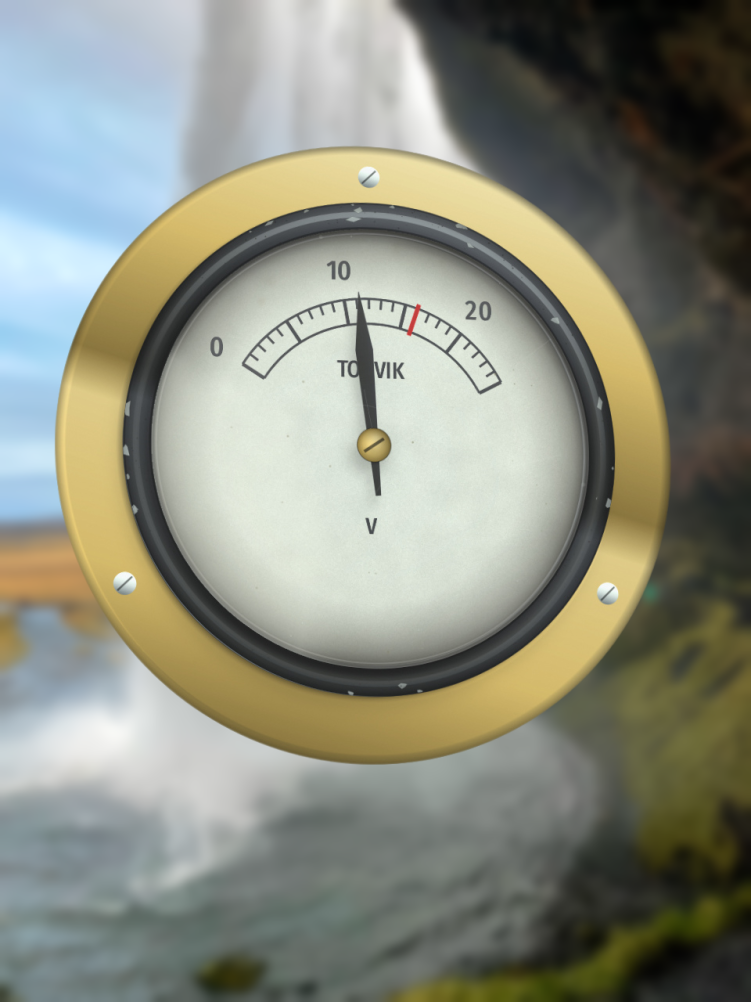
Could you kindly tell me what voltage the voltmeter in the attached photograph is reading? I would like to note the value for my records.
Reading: 11 V
